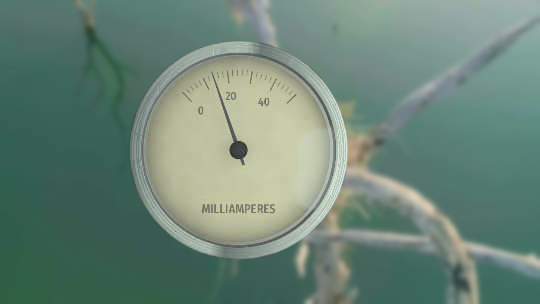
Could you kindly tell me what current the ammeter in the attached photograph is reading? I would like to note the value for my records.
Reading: 14 mA
